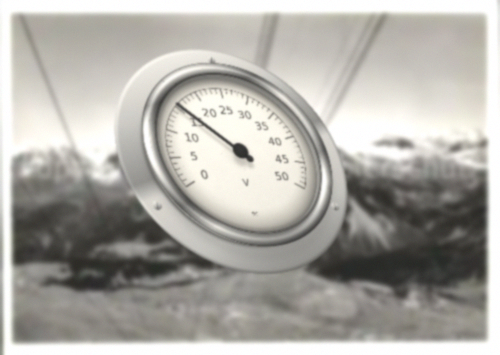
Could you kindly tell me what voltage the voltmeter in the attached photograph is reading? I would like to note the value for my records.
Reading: 15 V
